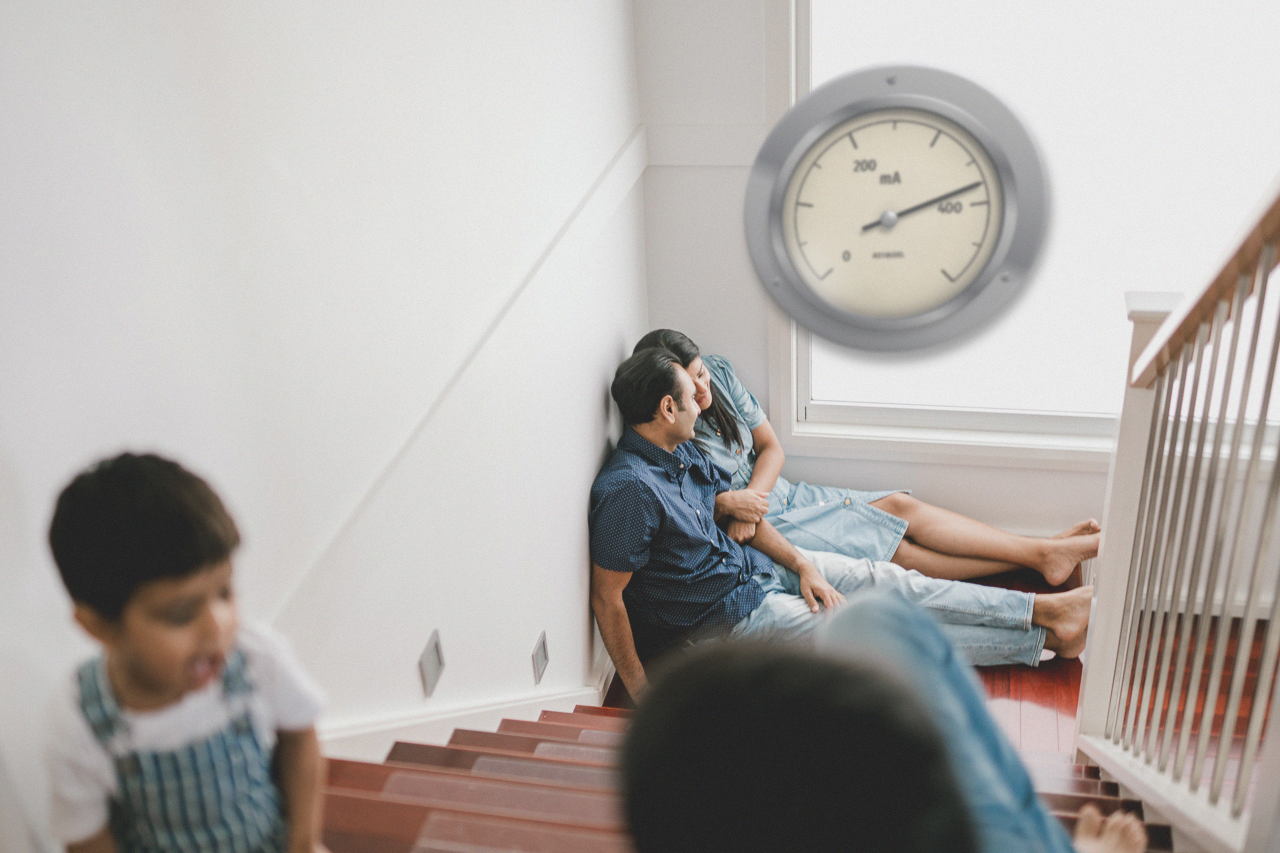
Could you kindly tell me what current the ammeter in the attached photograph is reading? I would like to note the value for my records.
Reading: 375 mA
